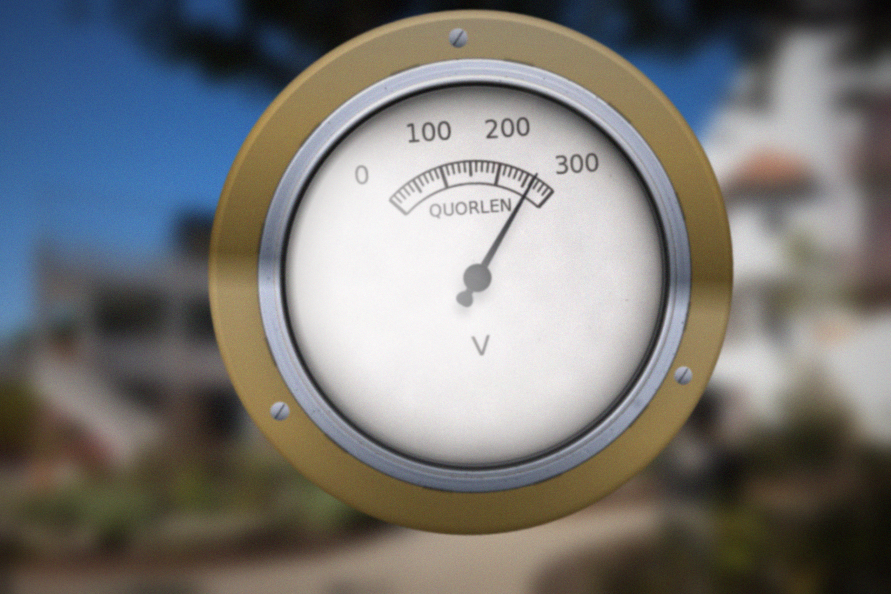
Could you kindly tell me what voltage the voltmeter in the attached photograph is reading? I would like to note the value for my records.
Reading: 260 V
